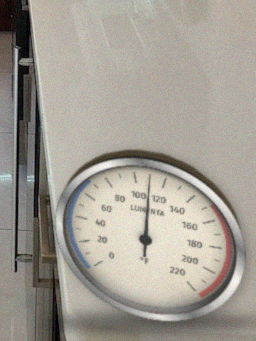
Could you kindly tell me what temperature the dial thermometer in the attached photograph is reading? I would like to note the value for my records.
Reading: 110 °F
